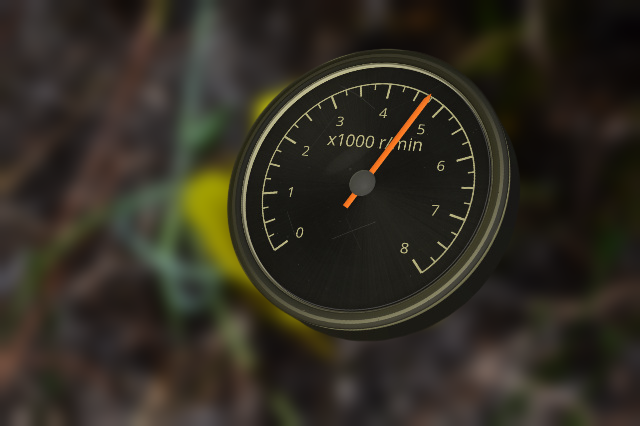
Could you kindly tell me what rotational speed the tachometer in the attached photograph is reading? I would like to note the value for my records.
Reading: 4750 rpm
